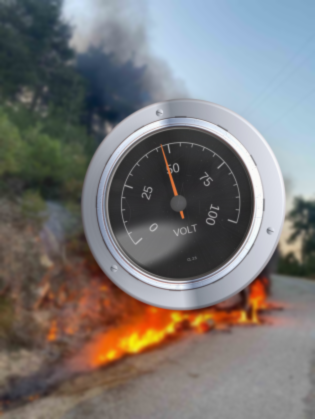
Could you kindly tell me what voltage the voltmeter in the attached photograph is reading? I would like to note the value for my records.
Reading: 47.5 V
